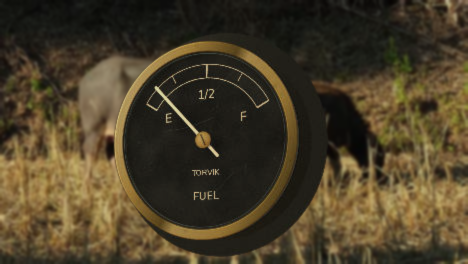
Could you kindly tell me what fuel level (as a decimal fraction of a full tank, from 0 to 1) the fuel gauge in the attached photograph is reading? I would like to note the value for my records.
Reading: 0.125
